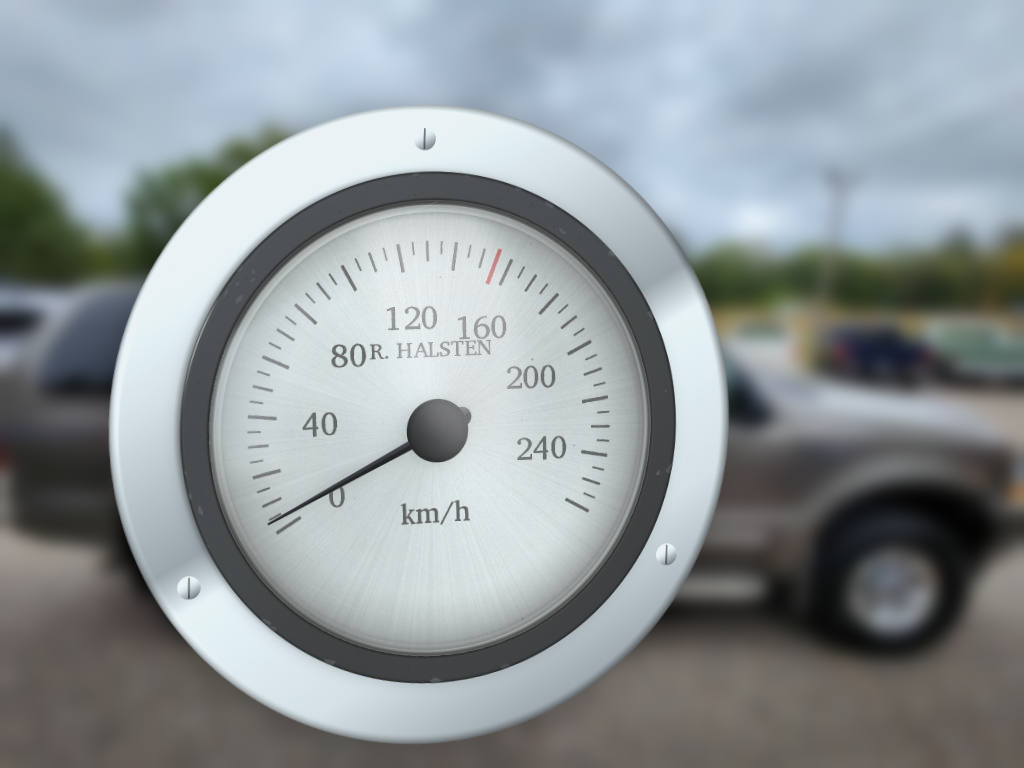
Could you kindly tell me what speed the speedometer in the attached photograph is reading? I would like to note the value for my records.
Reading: 5 km/h
